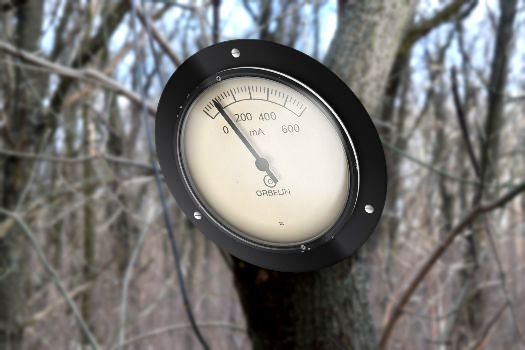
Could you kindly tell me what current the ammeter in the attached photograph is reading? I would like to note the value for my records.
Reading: 100 mA
